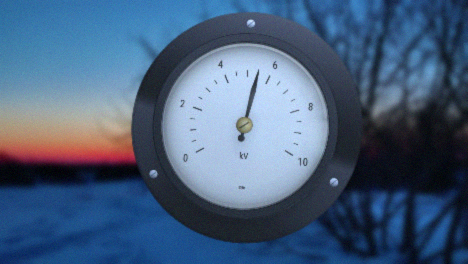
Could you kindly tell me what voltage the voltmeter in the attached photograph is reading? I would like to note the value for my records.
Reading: 5.5 kV
